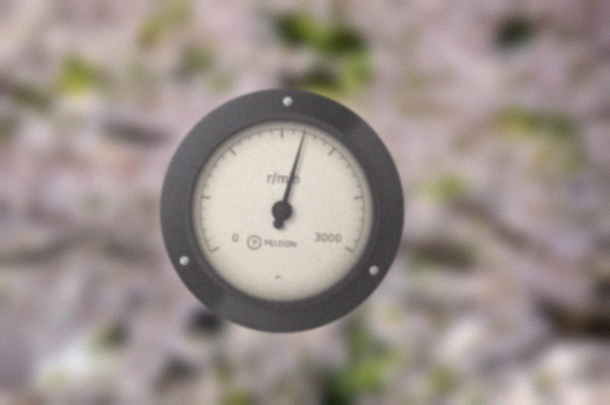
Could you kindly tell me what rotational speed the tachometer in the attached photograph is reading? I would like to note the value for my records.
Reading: 1700 rpm
